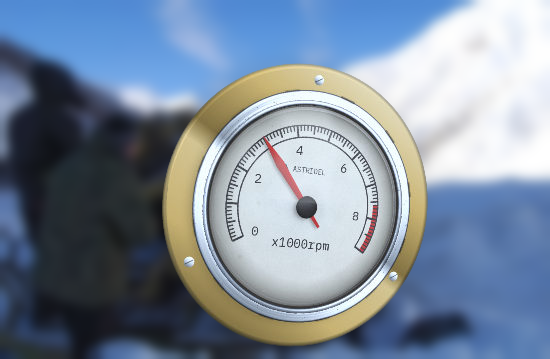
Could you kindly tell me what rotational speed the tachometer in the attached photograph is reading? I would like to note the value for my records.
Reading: 3000 rpm
